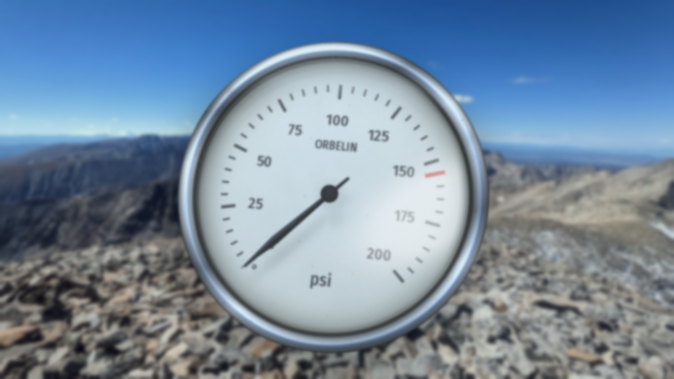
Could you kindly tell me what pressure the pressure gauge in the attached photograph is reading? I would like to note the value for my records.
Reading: 0 psi
